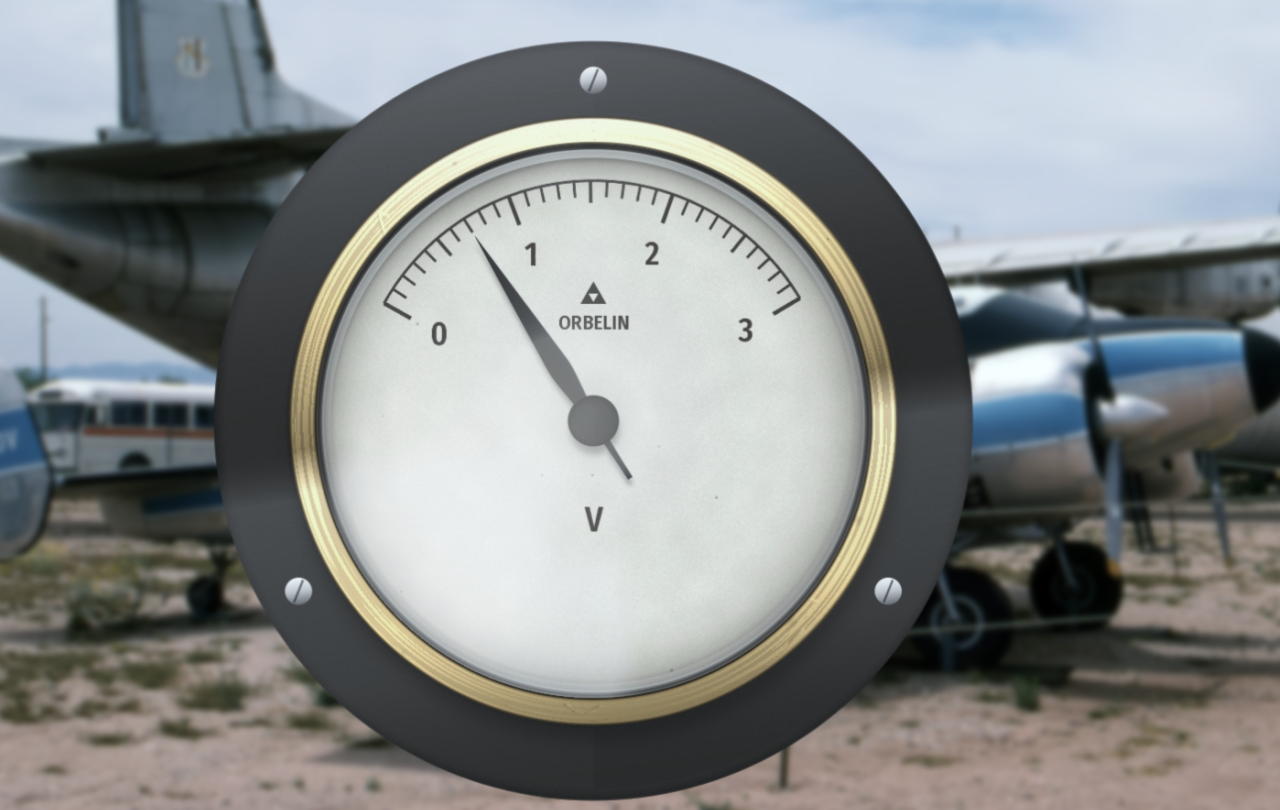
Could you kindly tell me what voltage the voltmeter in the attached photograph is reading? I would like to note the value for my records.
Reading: 0.7 V
